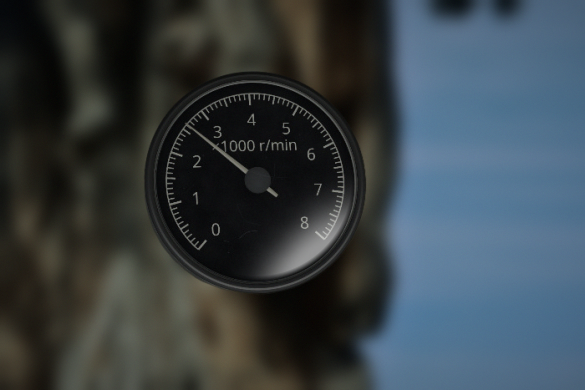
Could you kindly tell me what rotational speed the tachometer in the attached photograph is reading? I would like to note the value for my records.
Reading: 2600 rpm
